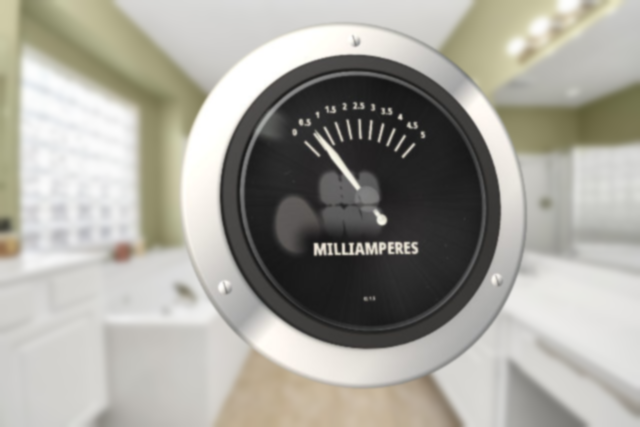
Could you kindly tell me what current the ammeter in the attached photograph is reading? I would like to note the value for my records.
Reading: 0.5 mA
